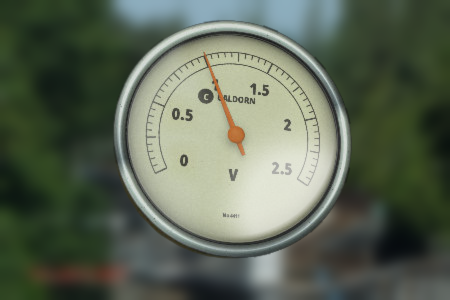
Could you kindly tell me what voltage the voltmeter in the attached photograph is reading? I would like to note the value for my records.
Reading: 1 V
